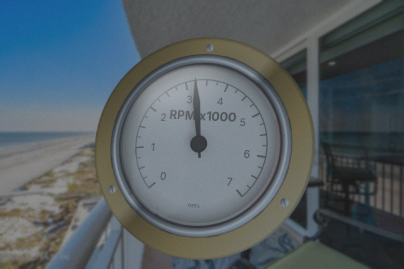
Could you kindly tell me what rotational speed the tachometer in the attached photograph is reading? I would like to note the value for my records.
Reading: 3250 rpm
